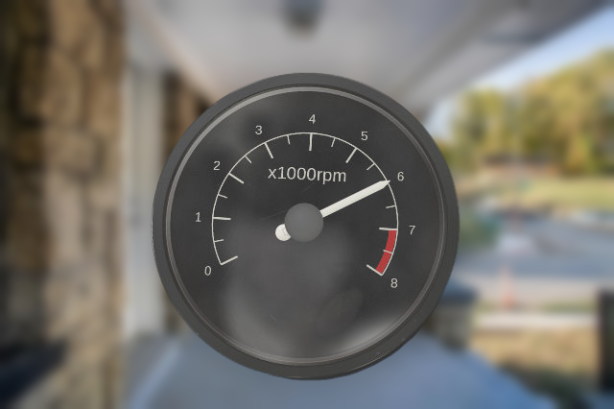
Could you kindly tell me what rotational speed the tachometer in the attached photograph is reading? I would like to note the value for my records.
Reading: 6000 rpm
